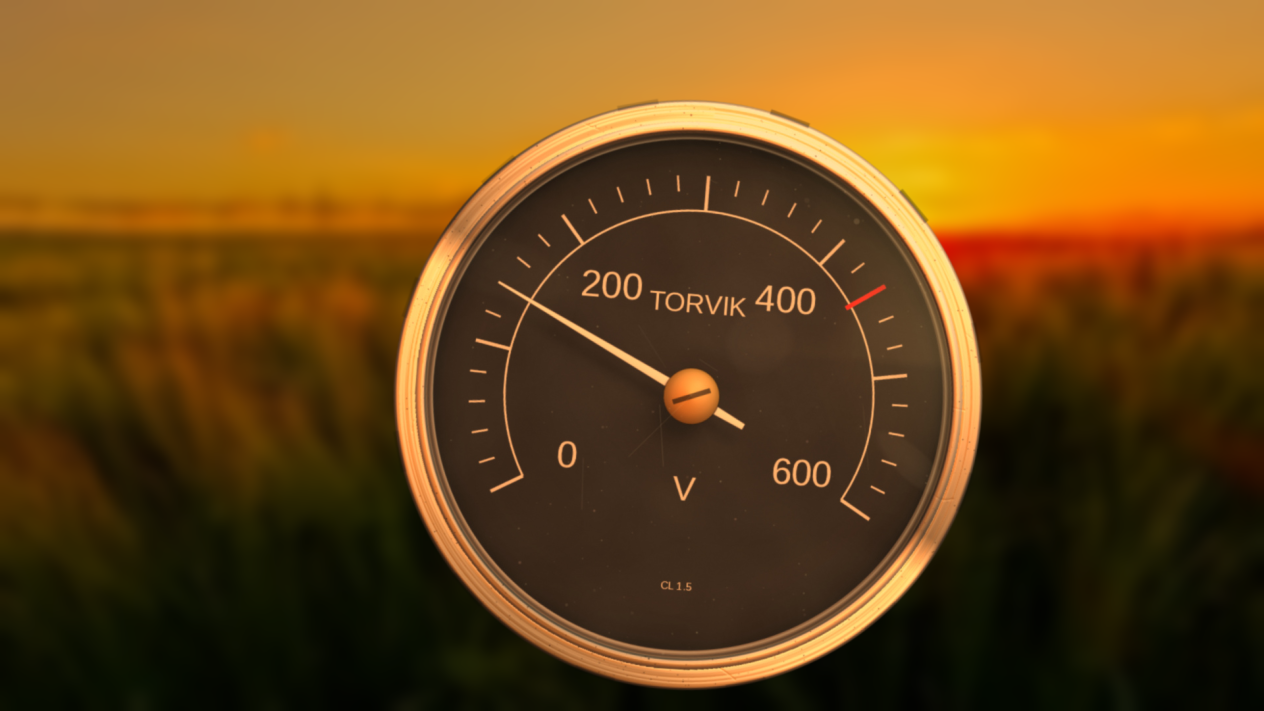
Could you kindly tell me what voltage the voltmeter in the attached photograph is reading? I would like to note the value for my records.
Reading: 140 V
